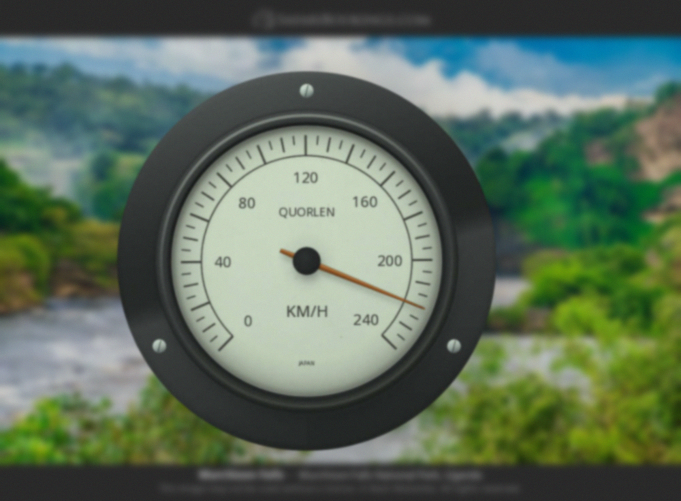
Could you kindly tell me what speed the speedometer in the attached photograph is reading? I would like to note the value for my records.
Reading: 220 km/h
